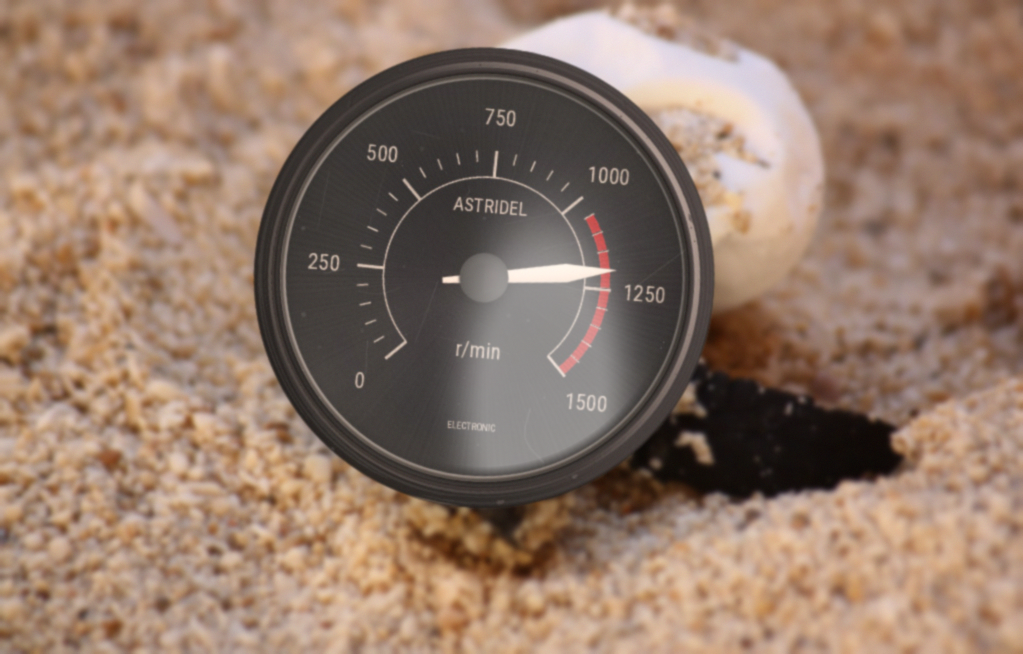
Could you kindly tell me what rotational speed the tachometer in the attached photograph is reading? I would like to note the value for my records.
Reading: 1200 rpm
